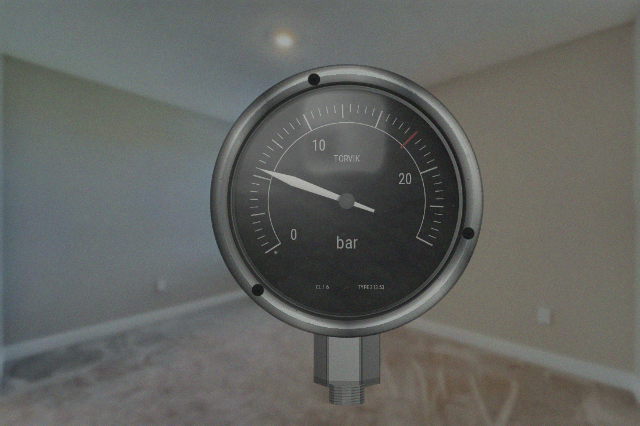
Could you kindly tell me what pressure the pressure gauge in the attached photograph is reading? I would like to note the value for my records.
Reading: 5.5 bar
